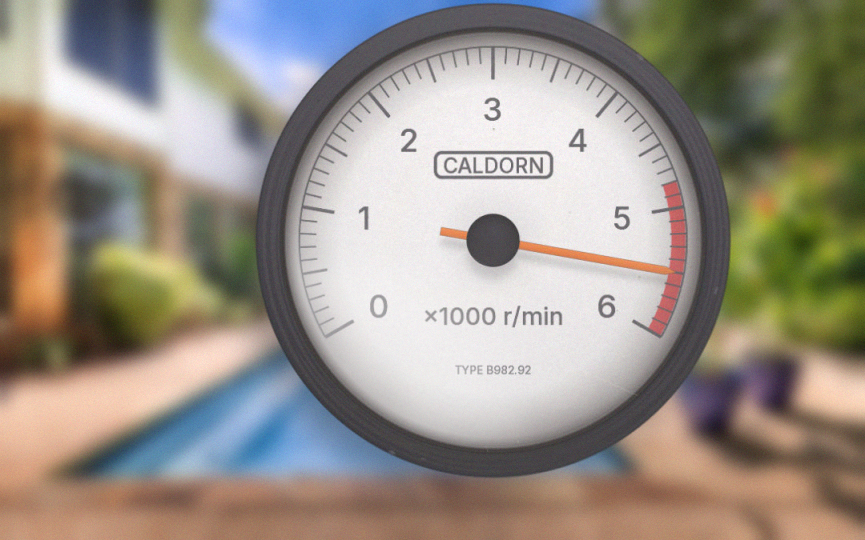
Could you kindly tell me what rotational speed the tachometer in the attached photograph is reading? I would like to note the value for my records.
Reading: 5500 rpm
